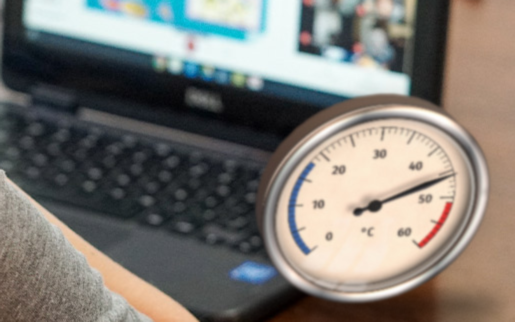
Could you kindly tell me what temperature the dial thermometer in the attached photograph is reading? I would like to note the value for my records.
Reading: 45 °C
